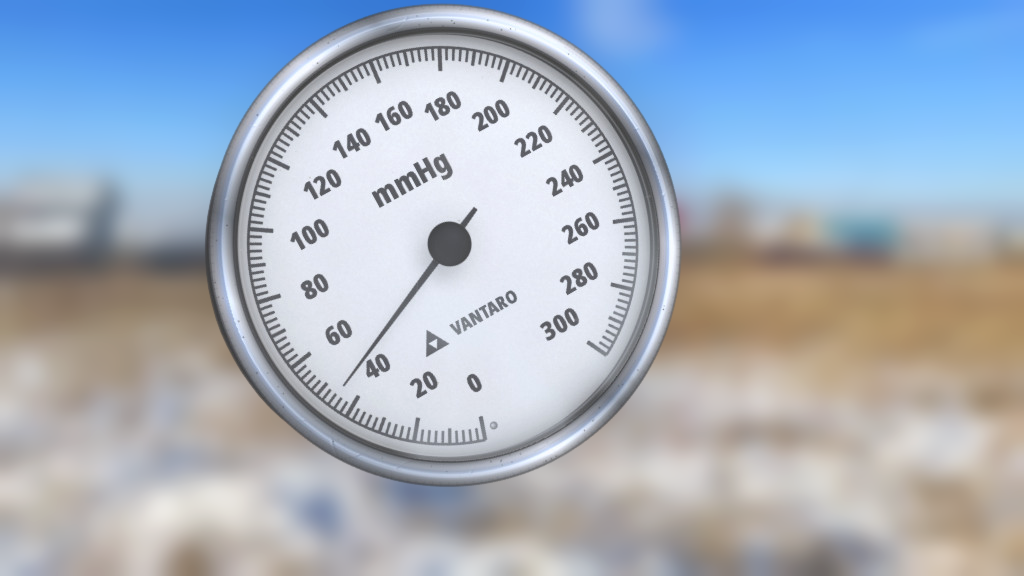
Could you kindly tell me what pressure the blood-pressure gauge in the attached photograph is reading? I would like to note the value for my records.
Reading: 46 mmHg
